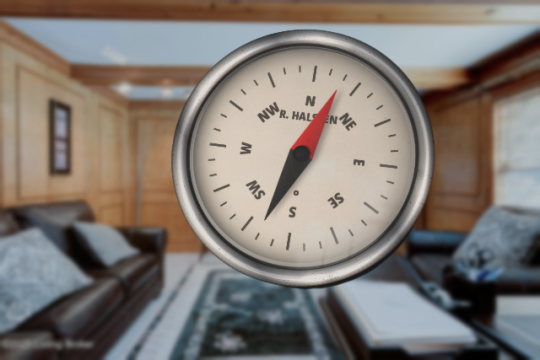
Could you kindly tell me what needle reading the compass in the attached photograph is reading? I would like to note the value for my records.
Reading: 20 °
